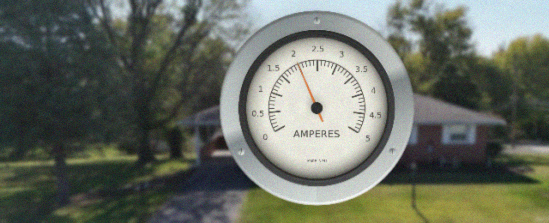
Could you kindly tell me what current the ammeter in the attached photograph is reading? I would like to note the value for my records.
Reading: 2 A
